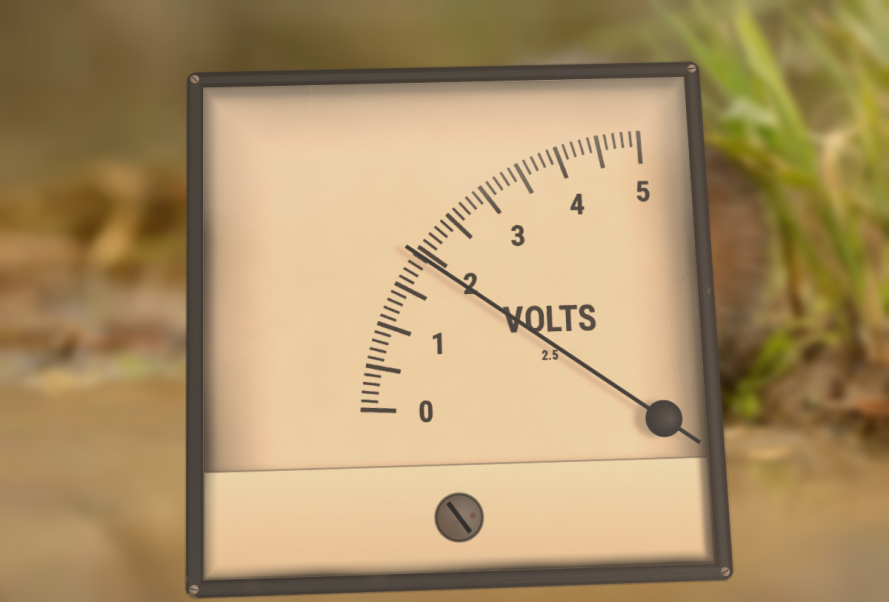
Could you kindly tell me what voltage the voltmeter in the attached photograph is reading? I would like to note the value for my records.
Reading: 1.9 V
